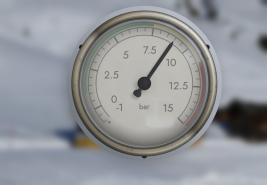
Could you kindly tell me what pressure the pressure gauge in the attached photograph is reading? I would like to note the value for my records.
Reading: 9 bar
